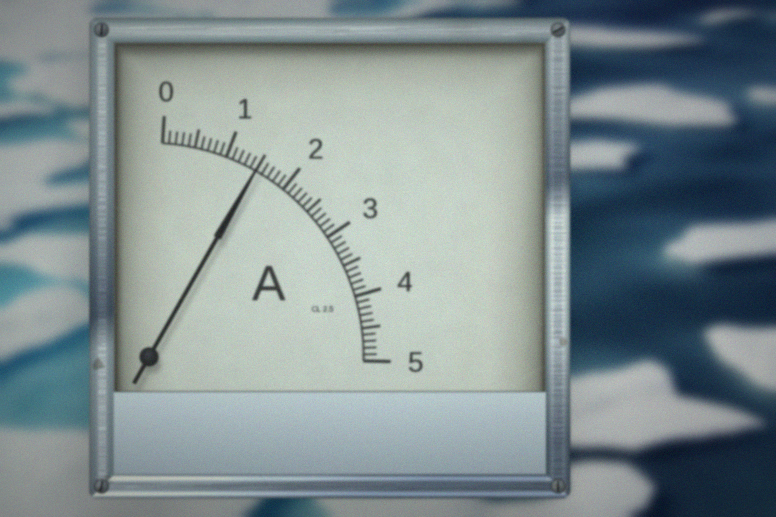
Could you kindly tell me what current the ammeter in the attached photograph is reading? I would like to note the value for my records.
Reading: 1.5 A
